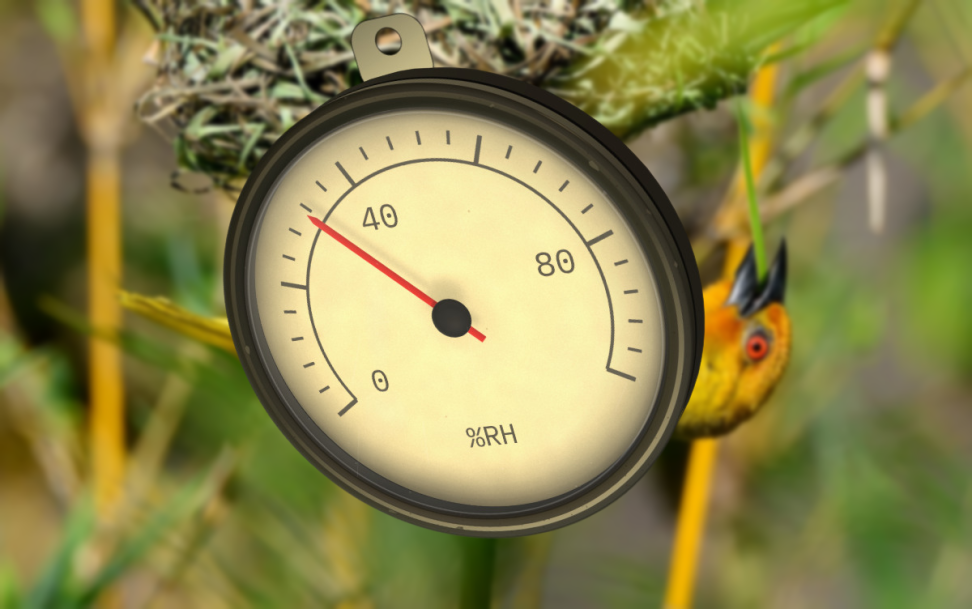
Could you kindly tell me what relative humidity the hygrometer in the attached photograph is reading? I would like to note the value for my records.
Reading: 32 %
